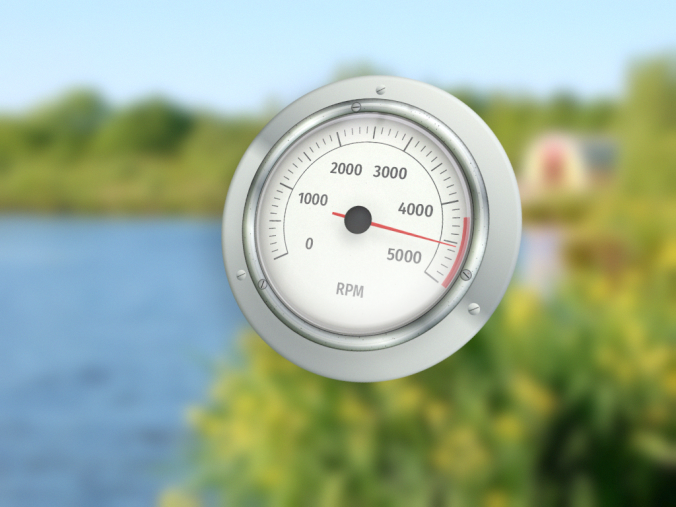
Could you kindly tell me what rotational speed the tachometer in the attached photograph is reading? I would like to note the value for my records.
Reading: 4550 rpm
